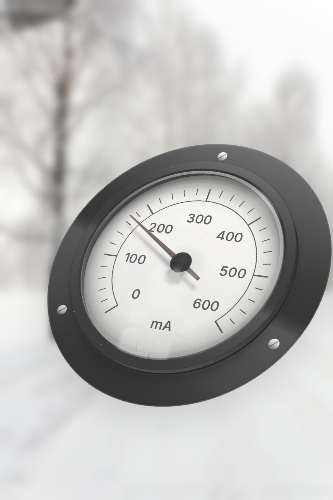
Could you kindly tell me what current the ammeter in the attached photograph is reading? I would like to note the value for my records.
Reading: 170 mA
